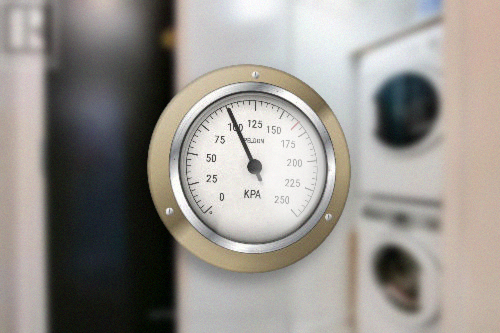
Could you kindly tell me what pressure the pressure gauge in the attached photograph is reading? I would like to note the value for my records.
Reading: 100 kPa
